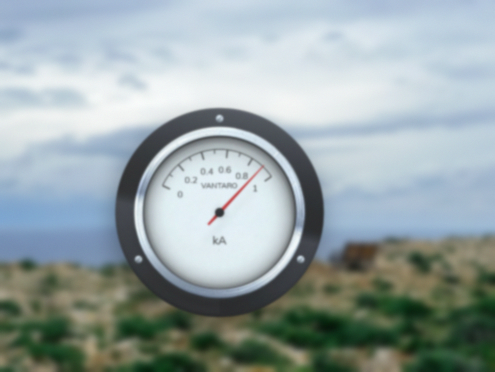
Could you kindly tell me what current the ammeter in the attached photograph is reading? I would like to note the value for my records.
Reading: 0.9 kA
